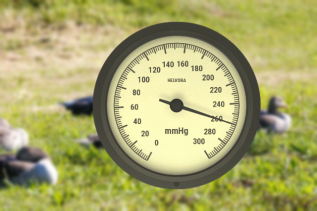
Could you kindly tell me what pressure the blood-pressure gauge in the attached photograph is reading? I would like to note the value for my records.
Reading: 260 mmHg
